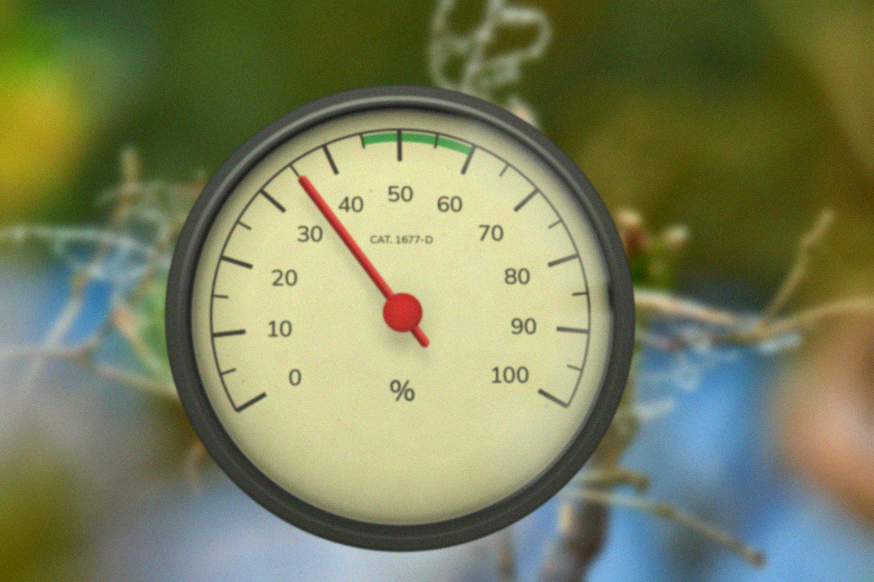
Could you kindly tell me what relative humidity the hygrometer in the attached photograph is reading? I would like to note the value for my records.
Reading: 35 %
